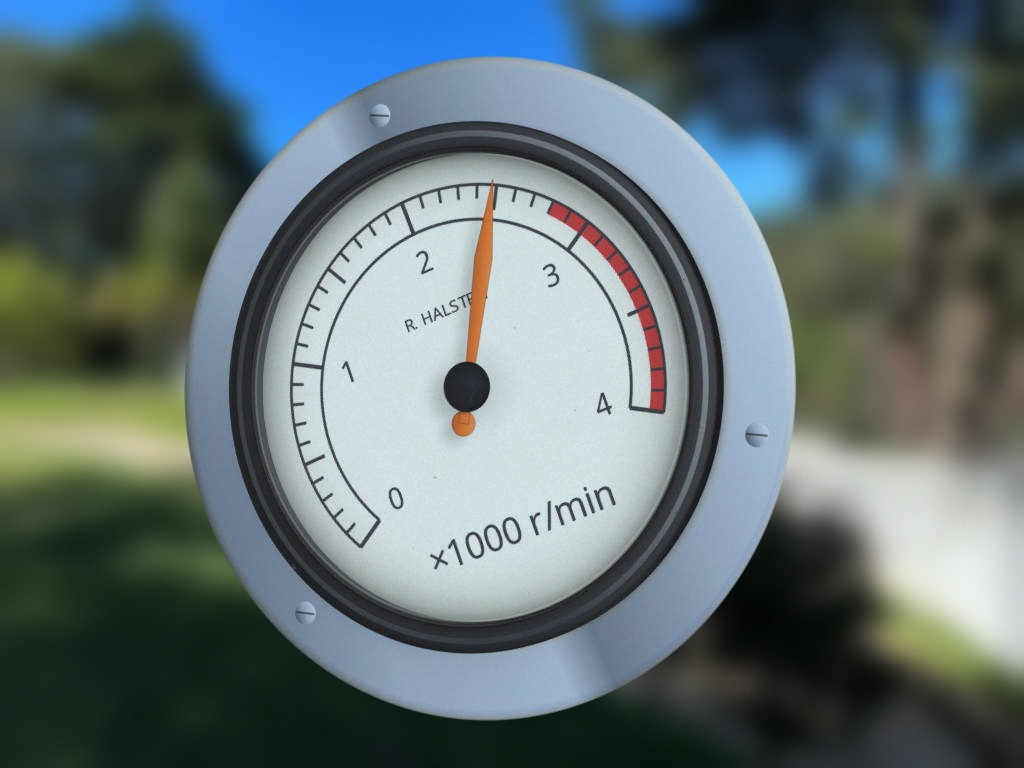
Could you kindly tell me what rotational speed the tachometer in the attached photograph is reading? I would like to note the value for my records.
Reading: 2500 rpm
